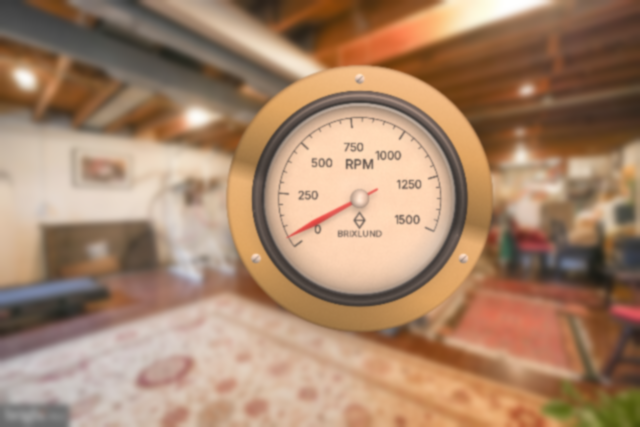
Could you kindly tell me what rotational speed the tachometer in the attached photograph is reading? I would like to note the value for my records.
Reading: 50 rpm
